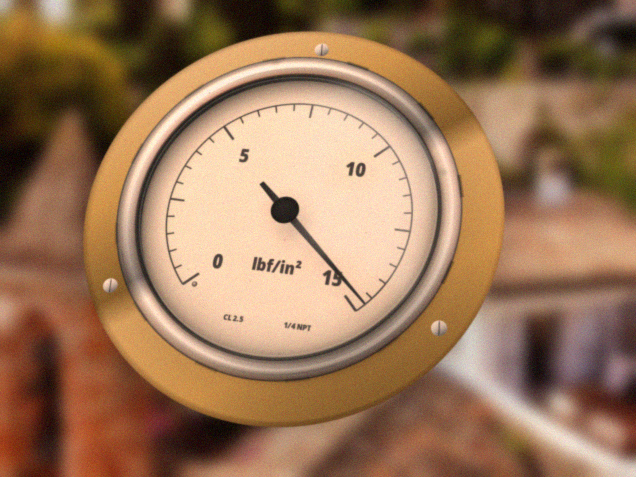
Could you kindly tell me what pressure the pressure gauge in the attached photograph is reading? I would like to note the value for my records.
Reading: 14.75 psi
